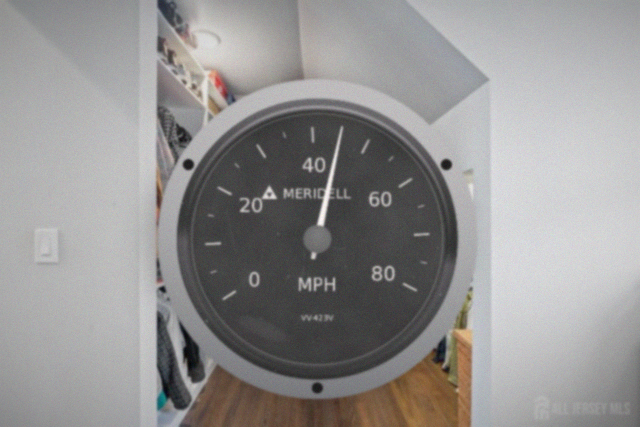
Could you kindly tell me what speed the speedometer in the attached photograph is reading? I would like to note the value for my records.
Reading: 45 mph
